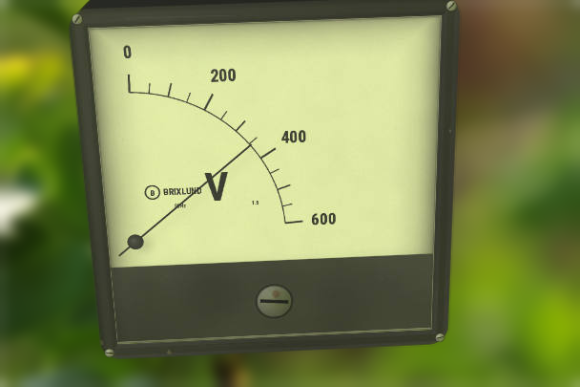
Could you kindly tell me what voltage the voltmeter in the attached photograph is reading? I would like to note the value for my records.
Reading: 350 V
